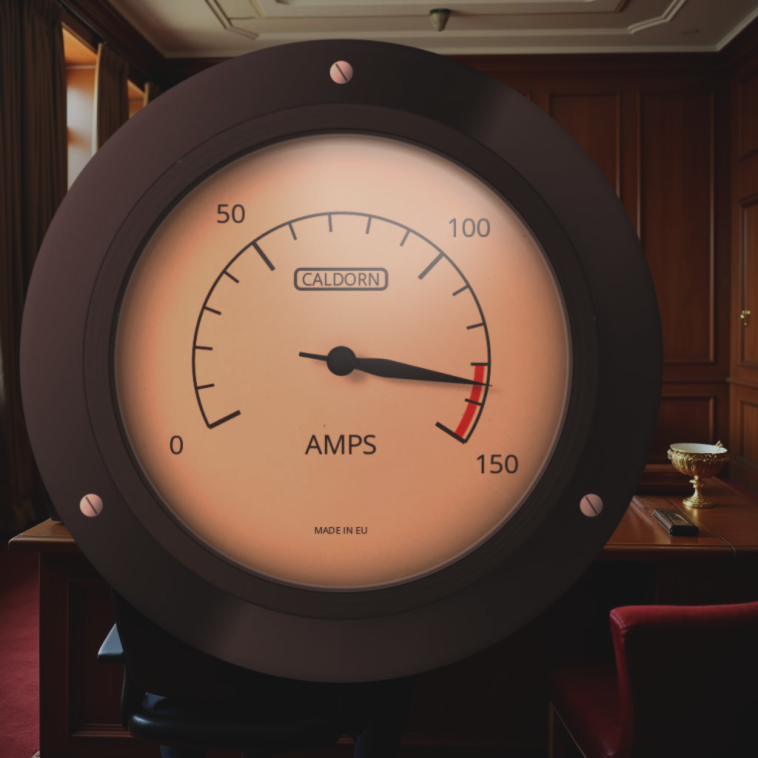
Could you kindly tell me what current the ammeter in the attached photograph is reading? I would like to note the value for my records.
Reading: 135 A
